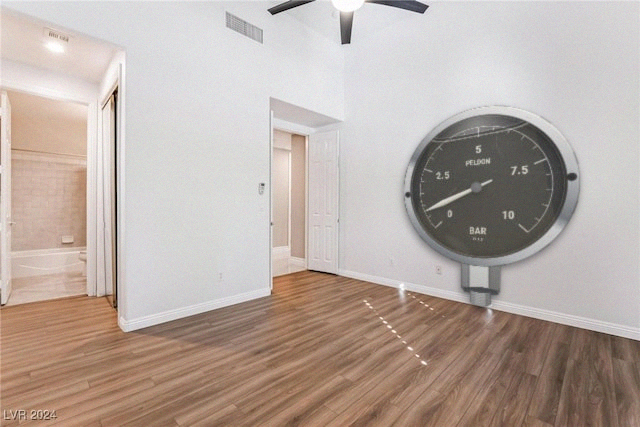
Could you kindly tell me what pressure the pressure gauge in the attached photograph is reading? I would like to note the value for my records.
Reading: 0.75 bar
